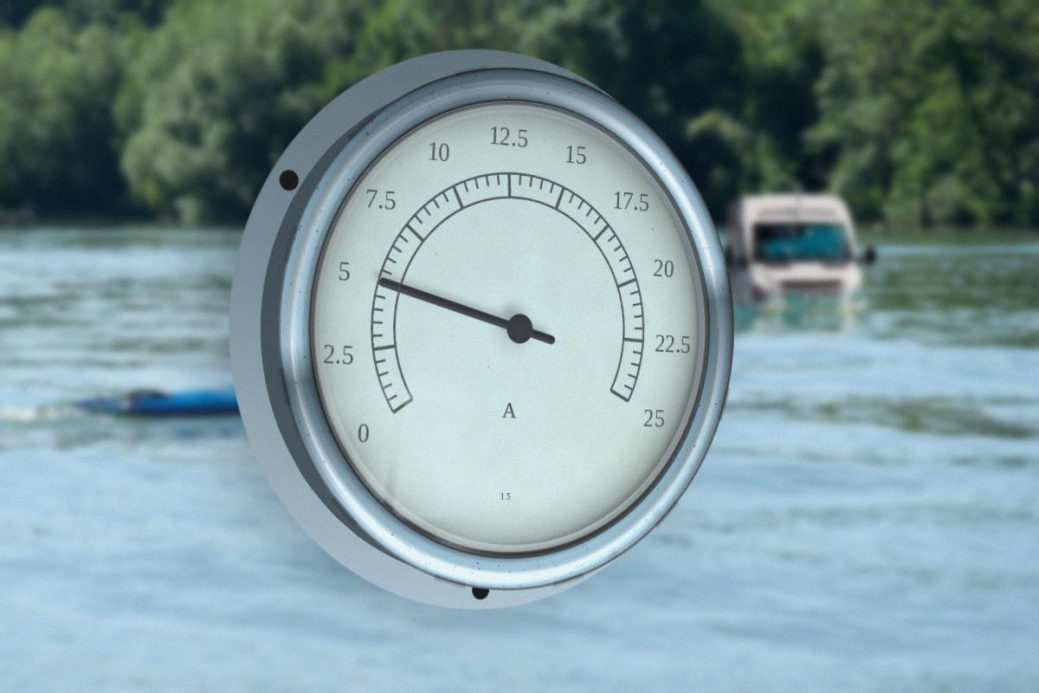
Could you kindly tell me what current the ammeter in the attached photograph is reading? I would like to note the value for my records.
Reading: 5 A
